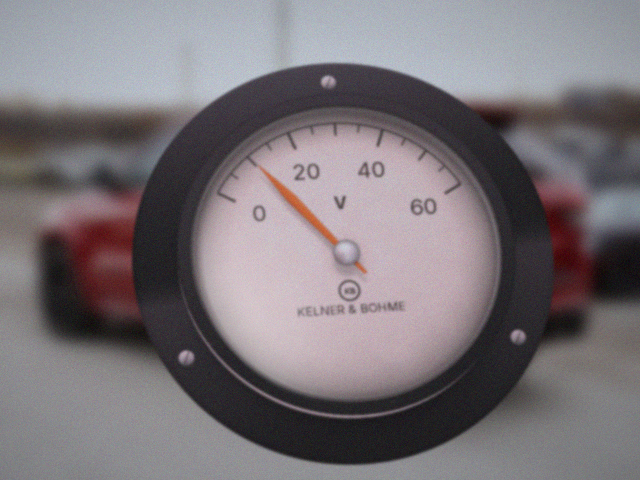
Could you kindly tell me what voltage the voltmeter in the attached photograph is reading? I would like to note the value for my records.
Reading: 10 V
